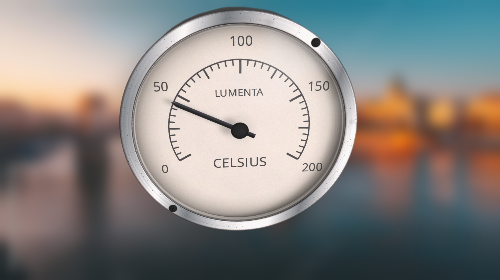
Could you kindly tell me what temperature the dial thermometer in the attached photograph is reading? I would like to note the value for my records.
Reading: 45 °C
